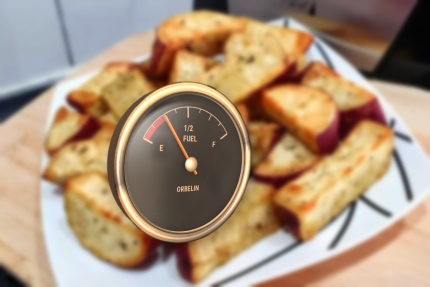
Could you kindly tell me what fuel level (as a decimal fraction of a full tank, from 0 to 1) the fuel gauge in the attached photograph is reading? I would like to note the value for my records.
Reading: 0.25
